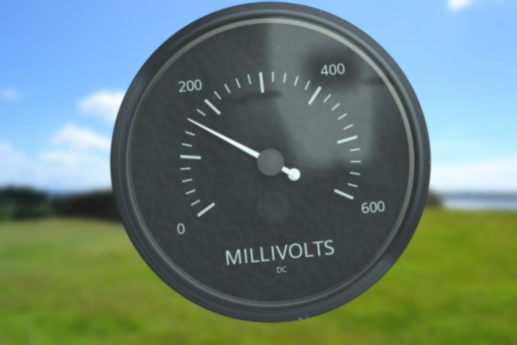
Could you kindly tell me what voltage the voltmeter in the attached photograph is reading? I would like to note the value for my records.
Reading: 160 mV
